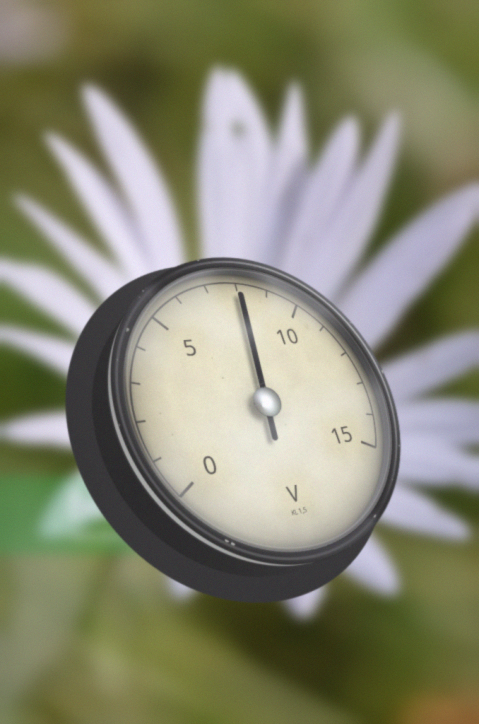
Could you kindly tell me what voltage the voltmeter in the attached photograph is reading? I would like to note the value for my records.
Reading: 8 V
